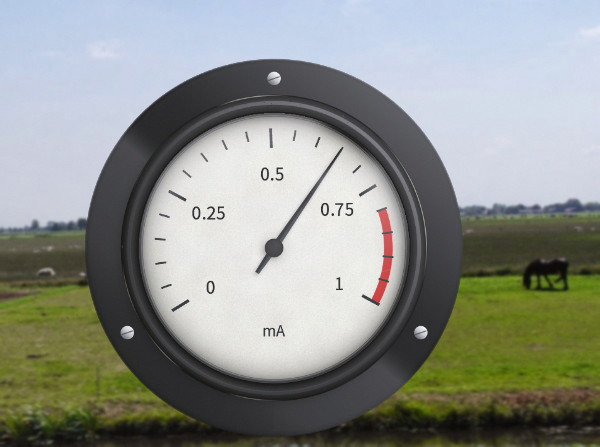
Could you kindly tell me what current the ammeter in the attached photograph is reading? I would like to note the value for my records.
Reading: 0.65 mA
